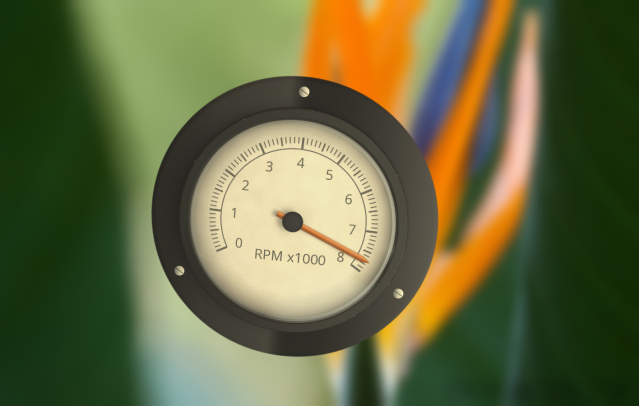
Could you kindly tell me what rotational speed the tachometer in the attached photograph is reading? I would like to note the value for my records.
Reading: 7700 rpm
